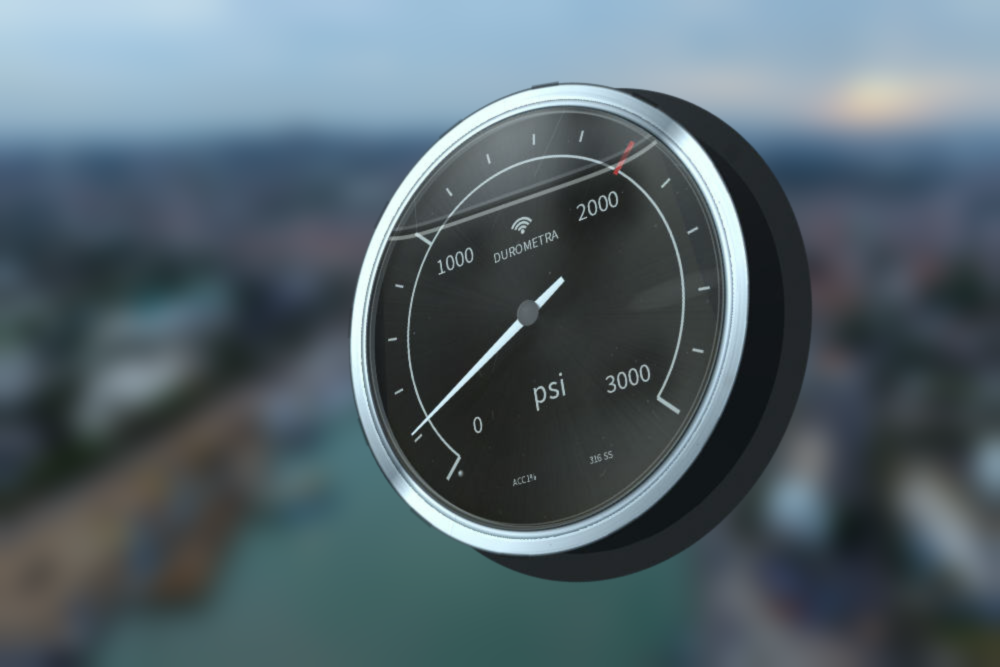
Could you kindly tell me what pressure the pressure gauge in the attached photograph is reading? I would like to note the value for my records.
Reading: 200 psi
